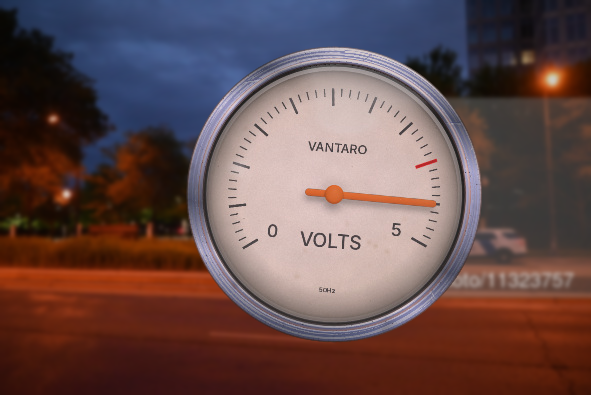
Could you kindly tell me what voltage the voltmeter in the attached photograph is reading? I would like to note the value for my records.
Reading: 4.5 V
